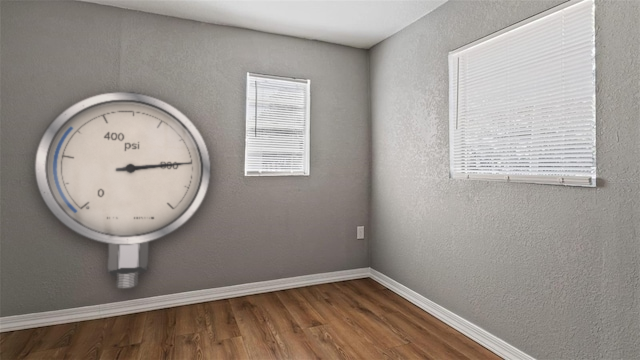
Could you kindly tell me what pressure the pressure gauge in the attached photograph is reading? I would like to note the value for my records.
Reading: 800 psi
